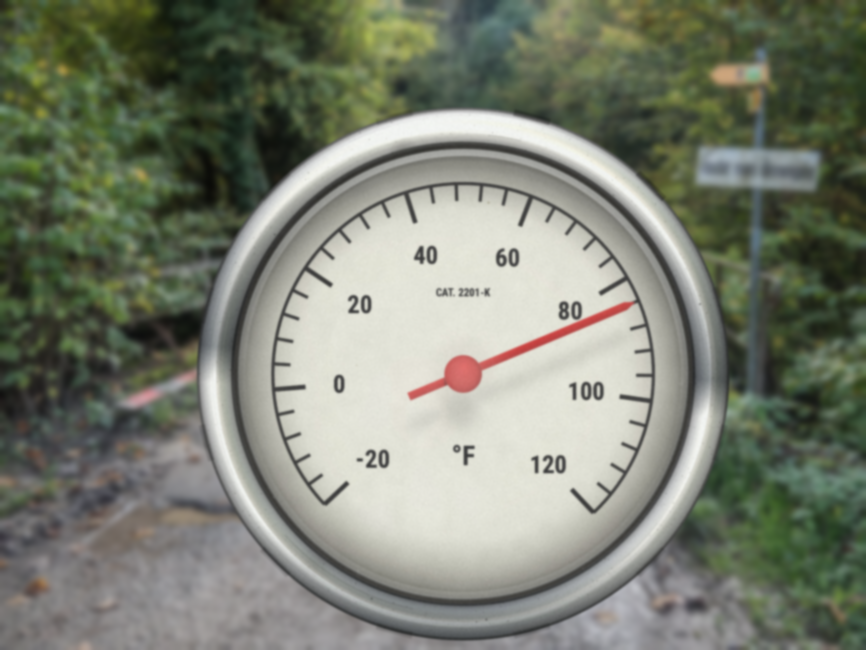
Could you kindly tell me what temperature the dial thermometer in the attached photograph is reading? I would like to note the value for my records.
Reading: 84 °F
